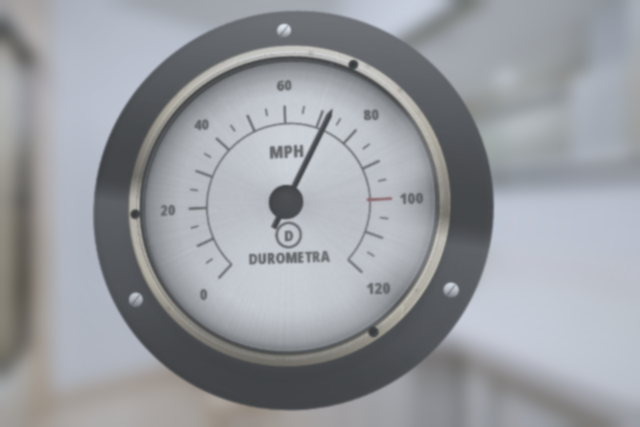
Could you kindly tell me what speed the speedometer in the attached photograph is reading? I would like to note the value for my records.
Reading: 72.5 mph
